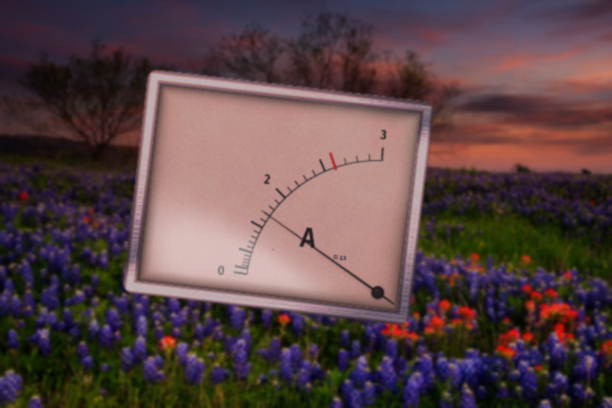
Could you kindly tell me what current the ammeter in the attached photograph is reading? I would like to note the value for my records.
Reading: 1.7 A
